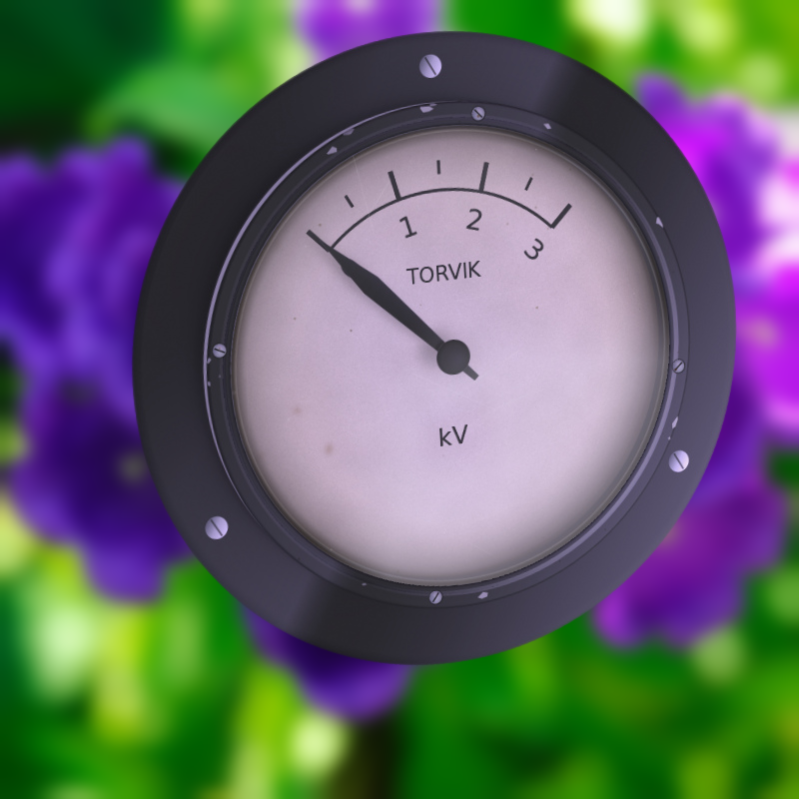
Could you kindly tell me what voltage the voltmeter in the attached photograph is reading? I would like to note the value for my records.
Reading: 0 kV
